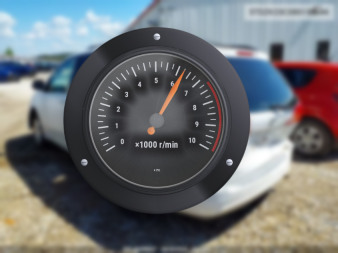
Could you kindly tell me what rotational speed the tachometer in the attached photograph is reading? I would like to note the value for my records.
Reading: 6250 rpm
